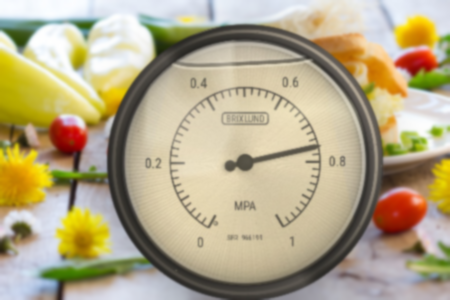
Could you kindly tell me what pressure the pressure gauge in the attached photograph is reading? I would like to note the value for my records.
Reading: 0.76 MPa
